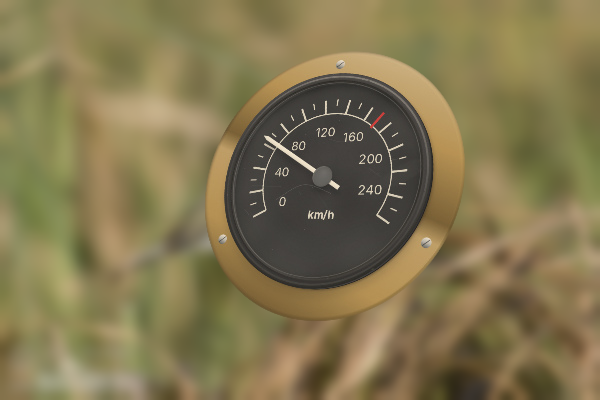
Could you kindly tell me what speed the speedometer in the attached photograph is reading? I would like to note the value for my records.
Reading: 65 km/h
